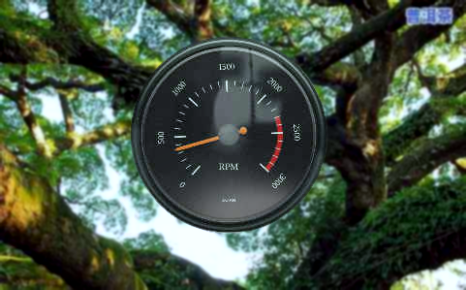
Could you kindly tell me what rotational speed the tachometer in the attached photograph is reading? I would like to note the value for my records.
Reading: 350 rpm
